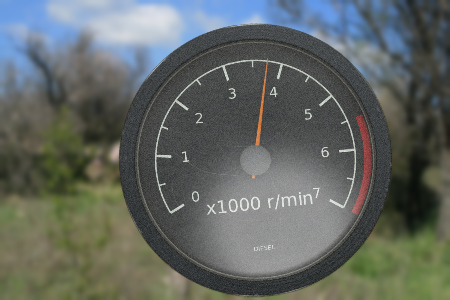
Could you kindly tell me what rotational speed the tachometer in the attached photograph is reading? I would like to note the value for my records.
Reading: 3750 rpm
